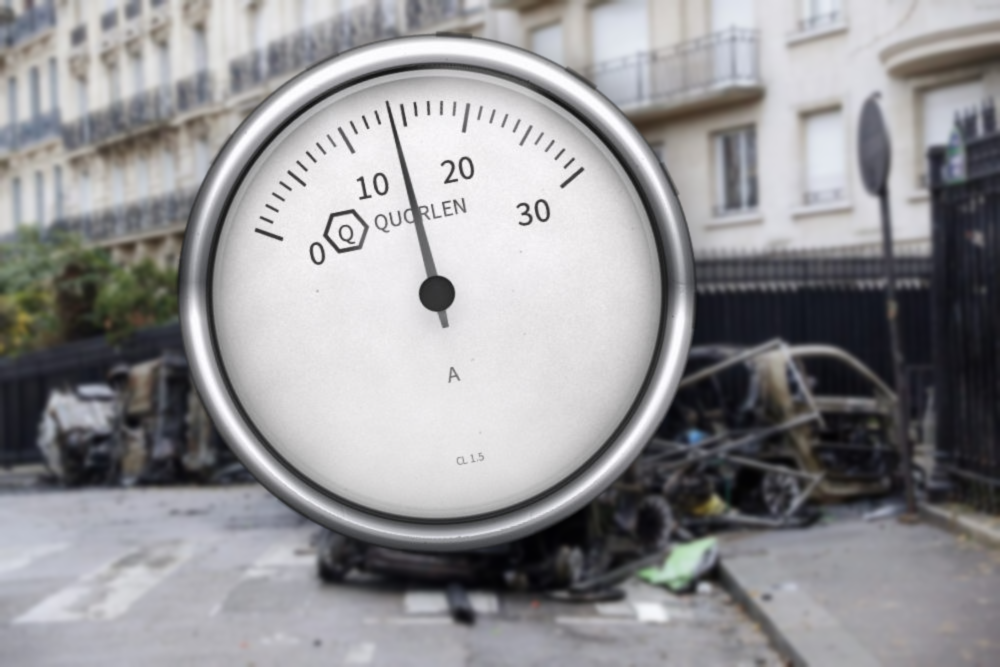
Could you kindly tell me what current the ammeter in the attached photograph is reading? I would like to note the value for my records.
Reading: 14 A
